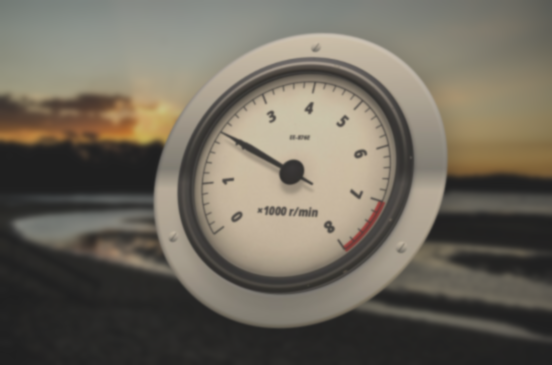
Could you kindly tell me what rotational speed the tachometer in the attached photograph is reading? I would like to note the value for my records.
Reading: 2000 rpm
